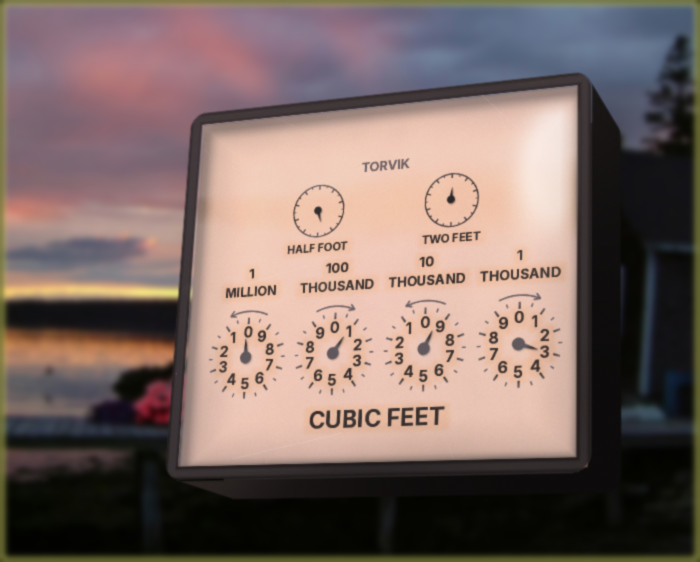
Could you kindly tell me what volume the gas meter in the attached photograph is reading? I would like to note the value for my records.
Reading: 9300 ft³
